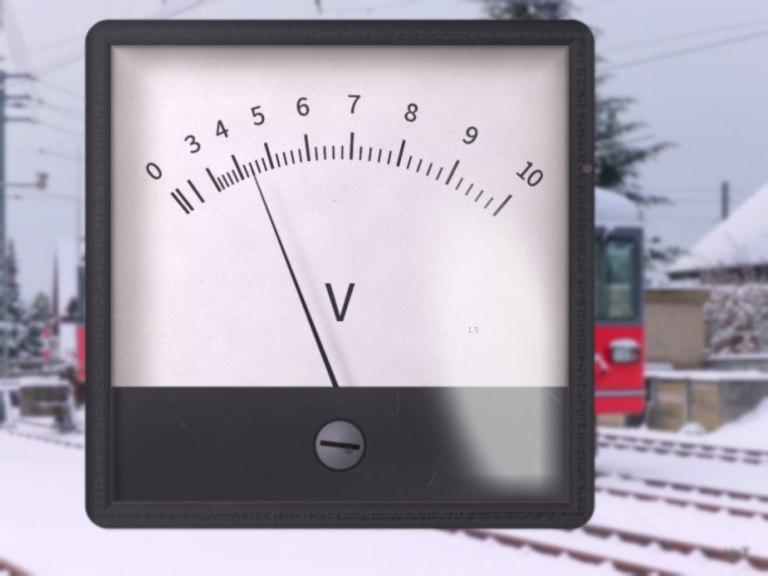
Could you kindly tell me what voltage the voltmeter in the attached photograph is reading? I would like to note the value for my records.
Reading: 4.4 V
